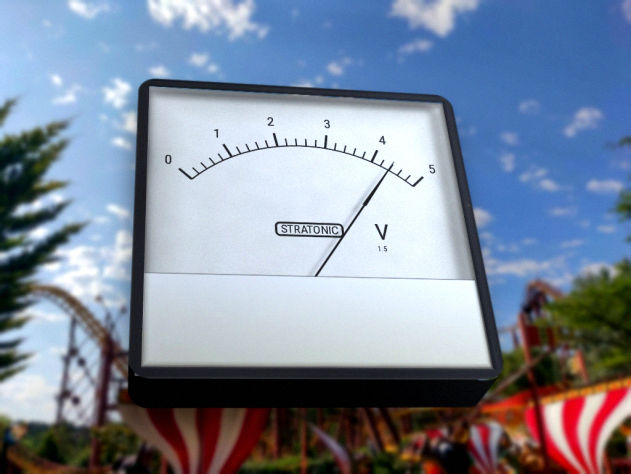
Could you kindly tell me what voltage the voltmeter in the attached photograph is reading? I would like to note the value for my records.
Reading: 4.4 V
